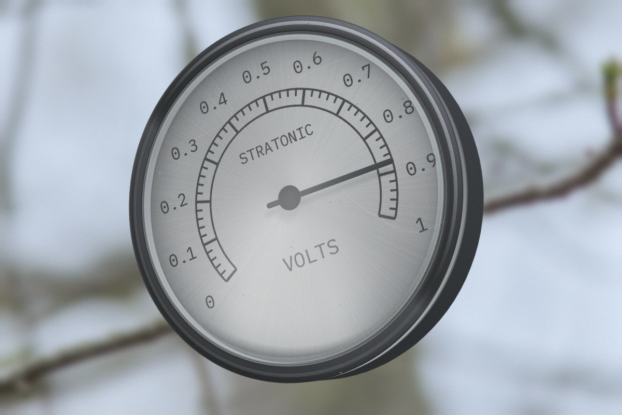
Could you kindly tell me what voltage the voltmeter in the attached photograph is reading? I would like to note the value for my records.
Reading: 0.88 V
